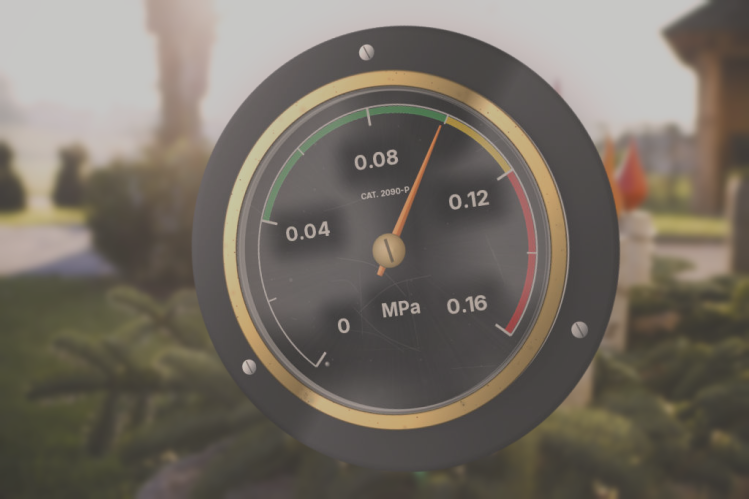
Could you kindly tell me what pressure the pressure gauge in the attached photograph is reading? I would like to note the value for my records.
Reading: 0.1 MPa
